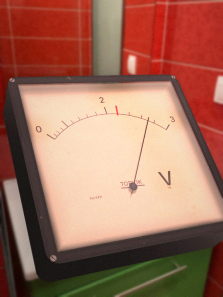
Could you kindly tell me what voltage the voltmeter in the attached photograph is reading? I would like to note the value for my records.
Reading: 2.7 V
